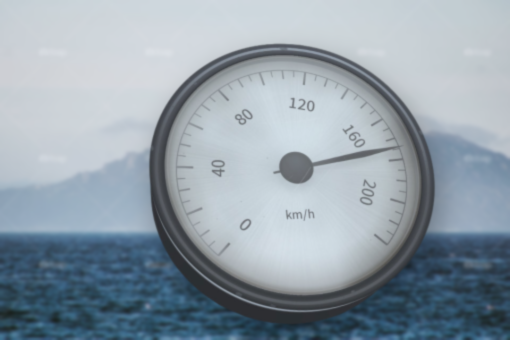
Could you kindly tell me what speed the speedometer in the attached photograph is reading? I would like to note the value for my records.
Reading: 175 km/h
